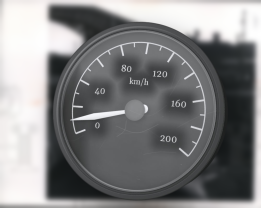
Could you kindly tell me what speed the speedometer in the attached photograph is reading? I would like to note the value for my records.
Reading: 10 km/h
